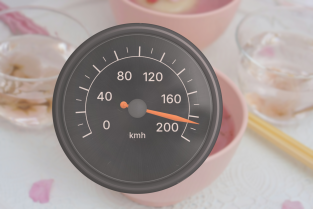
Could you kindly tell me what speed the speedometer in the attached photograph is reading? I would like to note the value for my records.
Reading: 185 km/h
